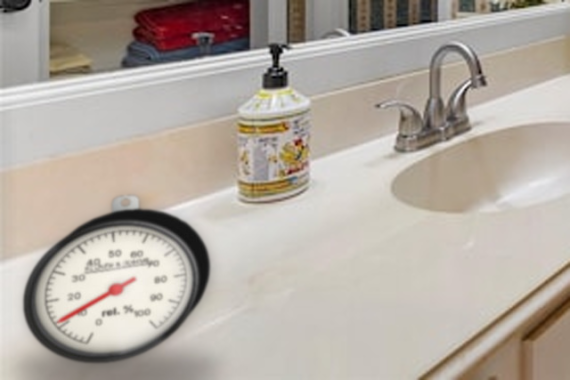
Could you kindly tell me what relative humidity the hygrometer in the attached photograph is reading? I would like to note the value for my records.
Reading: 12 %
